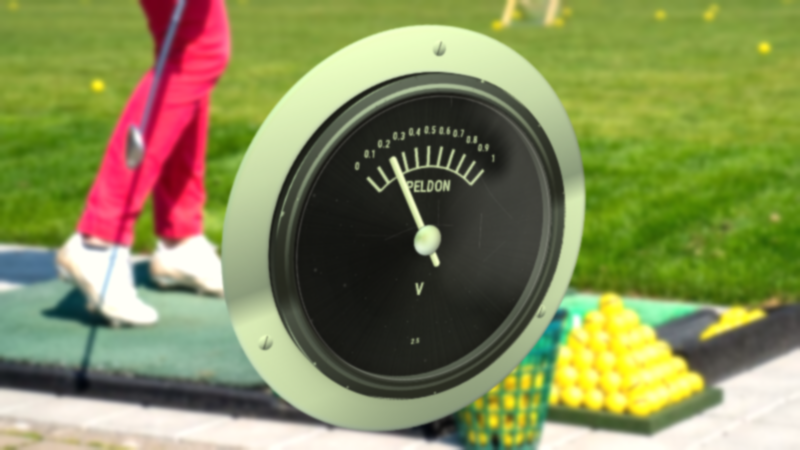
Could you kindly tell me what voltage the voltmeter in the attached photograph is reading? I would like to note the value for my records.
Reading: 0.2 V
